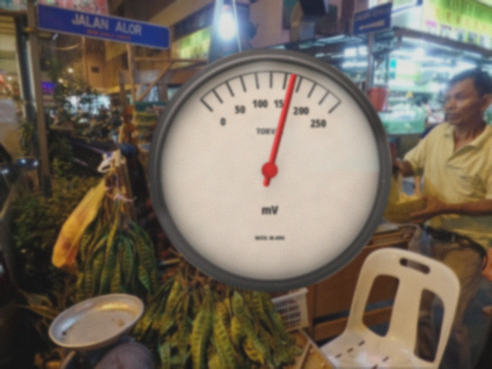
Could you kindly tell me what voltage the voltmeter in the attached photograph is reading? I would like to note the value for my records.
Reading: 162.5 mV
